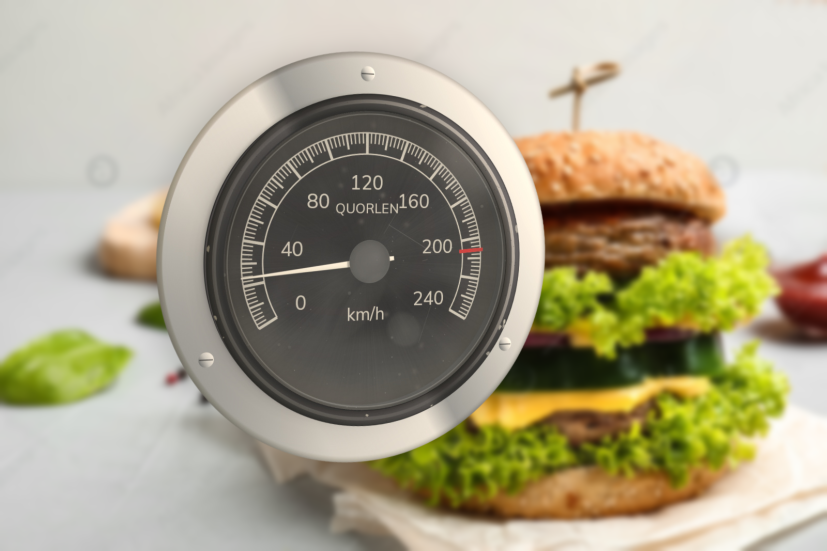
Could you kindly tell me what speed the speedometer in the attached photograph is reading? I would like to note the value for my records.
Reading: 24 km/h
